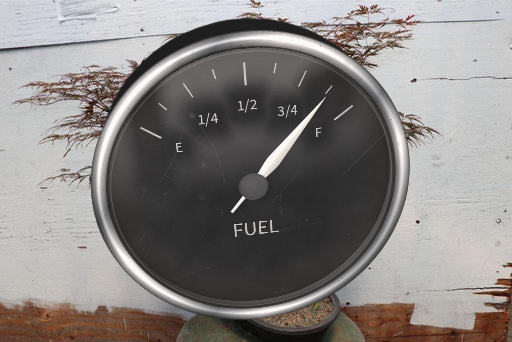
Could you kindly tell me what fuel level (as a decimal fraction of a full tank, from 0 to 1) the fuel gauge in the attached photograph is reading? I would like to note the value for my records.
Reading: 0.875
